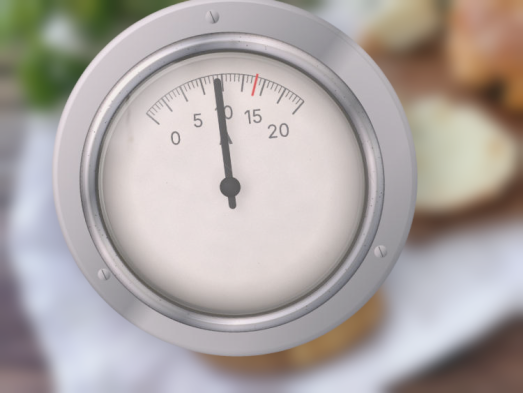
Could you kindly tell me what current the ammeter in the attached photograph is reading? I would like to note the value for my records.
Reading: 9.5 A
